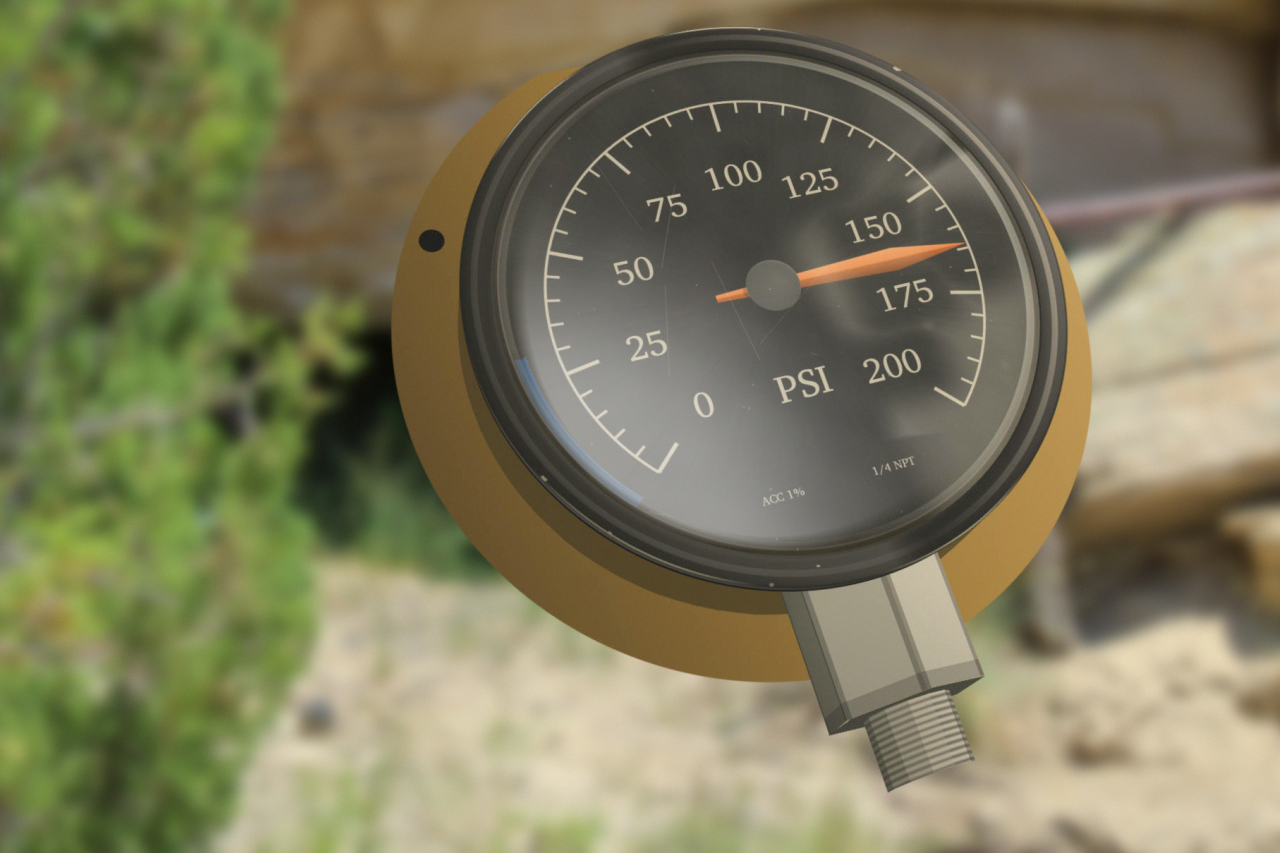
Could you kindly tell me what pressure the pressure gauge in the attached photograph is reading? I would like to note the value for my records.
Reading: 165 psi
